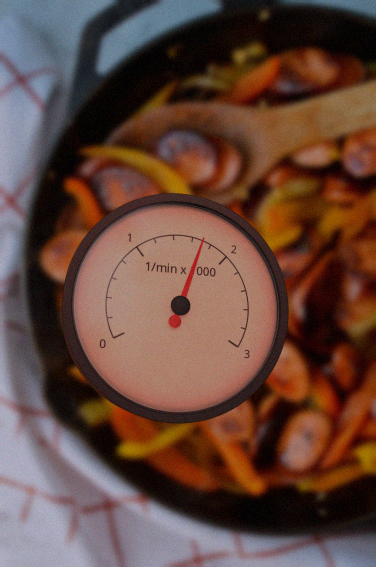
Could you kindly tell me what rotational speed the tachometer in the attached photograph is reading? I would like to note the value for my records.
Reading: 1700 rpm
